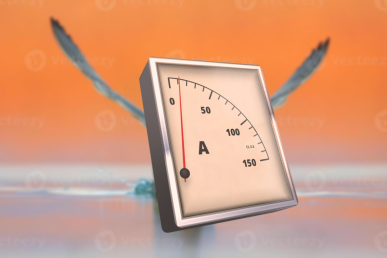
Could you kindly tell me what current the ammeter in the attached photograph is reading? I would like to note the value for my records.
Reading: 10 A
